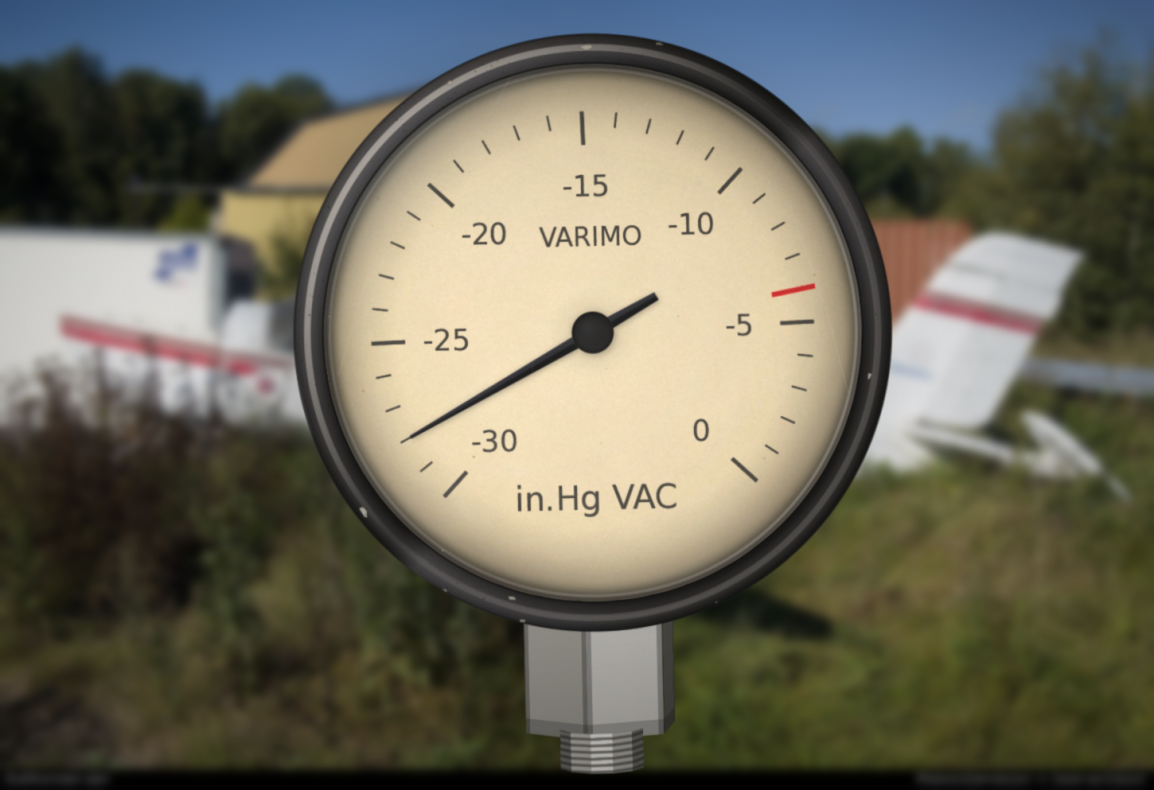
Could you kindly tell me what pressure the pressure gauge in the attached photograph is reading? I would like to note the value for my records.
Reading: -28 inHg
